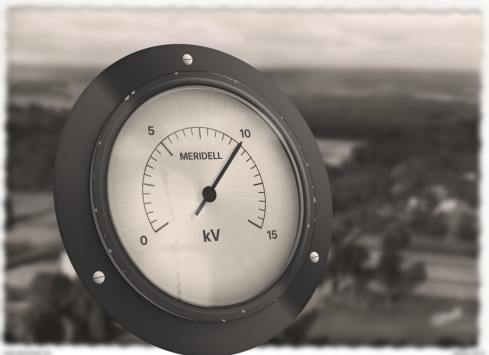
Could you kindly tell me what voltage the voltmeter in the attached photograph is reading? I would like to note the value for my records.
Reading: 10 kV
